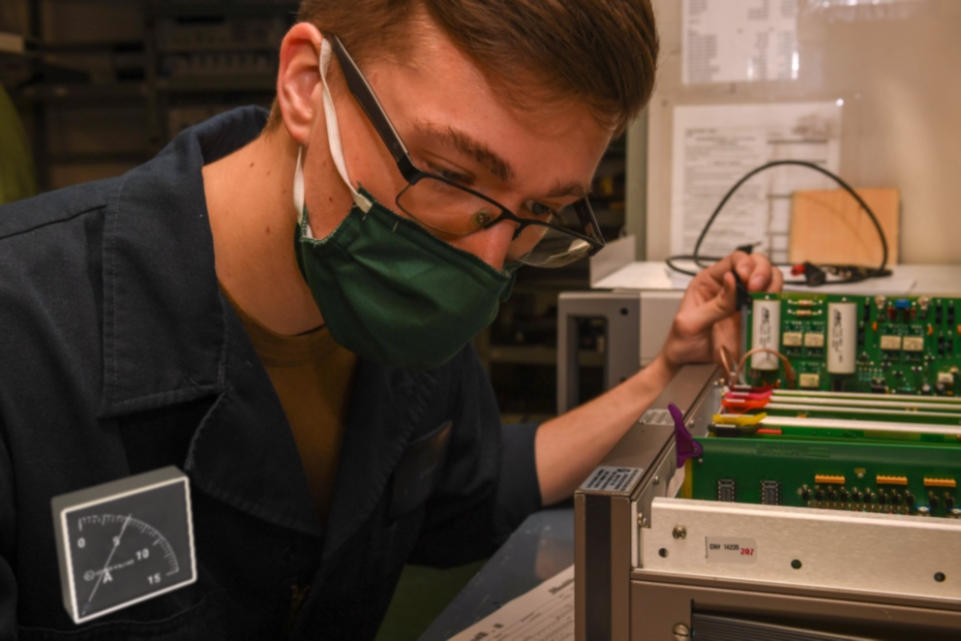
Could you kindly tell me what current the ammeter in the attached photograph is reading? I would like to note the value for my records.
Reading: 5 A
